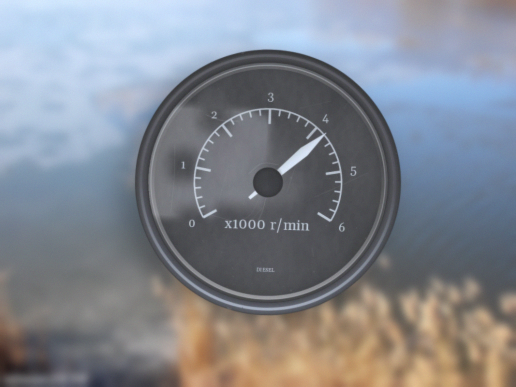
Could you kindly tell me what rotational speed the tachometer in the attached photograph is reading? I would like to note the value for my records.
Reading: 4200 rpm
